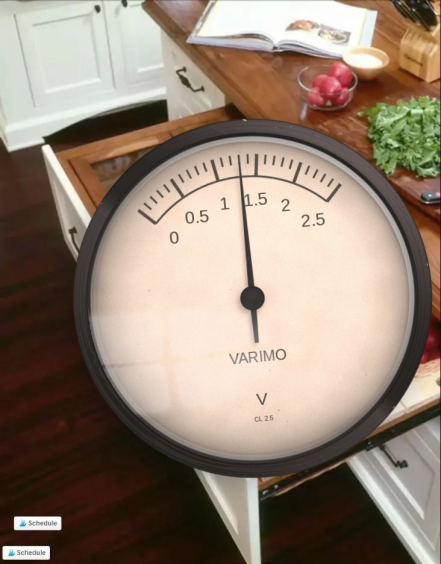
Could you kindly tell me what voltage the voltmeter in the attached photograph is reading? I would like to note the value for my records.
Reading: 1.3 V
